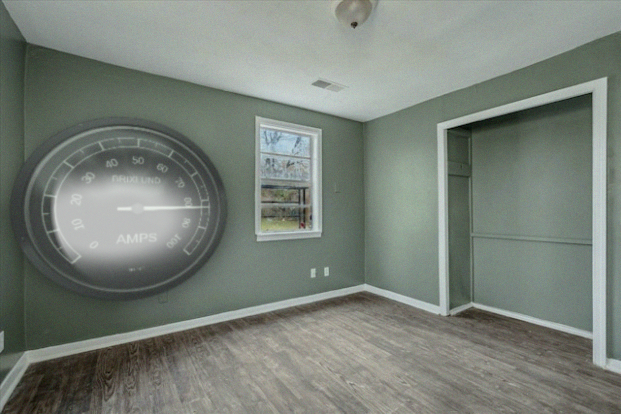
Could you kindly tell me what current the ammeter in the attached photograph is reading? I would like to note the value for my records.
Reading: 82.5 A
